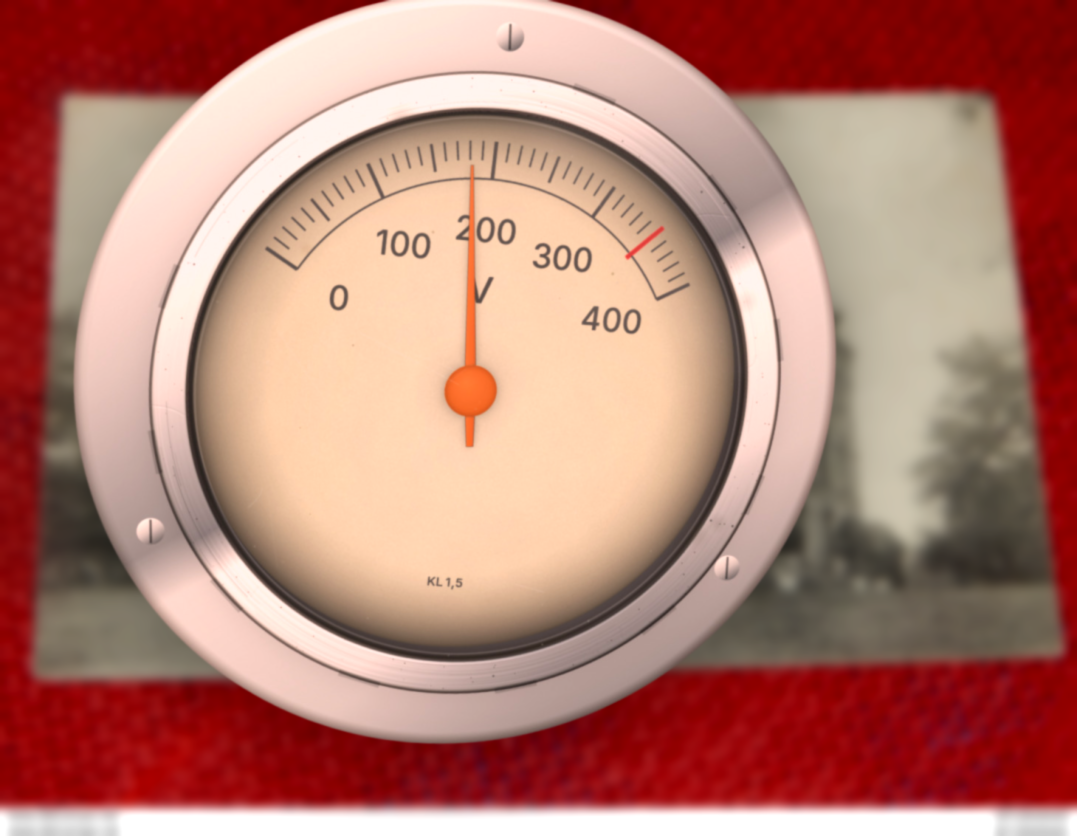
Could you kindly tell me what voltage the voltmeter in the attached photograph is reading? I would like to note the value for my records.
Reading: 180 V
